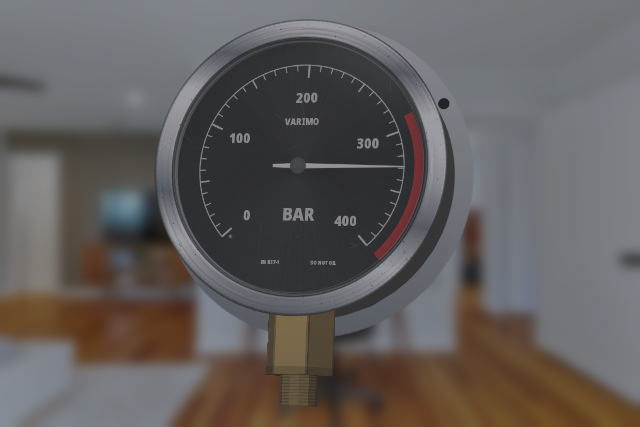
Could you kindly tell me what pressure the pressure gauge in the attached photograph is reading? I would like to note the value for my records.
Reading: 330 bar
